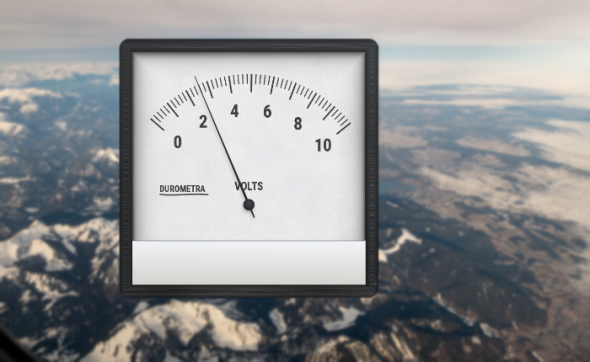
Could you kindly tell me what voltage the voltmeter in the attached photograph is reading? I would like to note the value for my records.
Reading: 2.6 V
